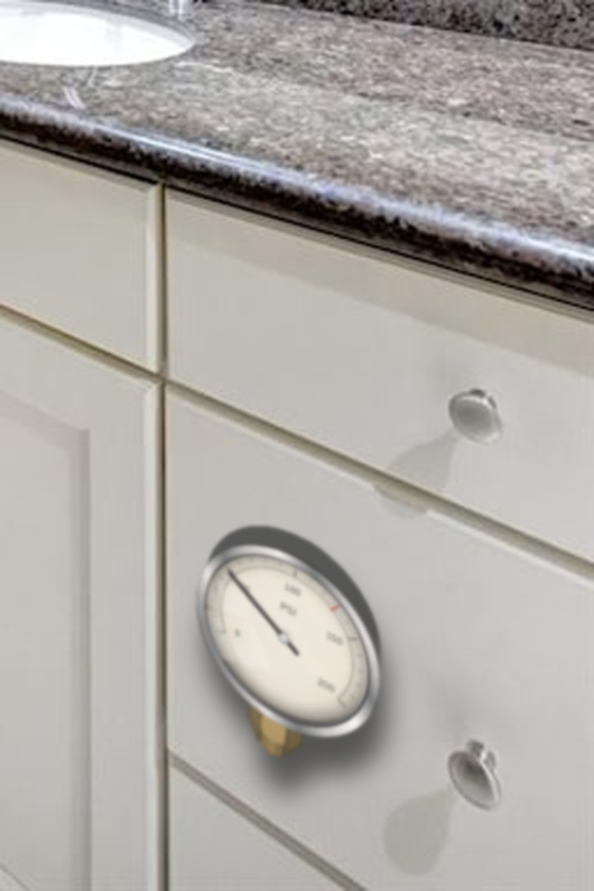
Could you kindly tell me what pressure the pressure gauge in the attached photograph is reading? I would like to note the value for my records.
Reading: 50 psi
